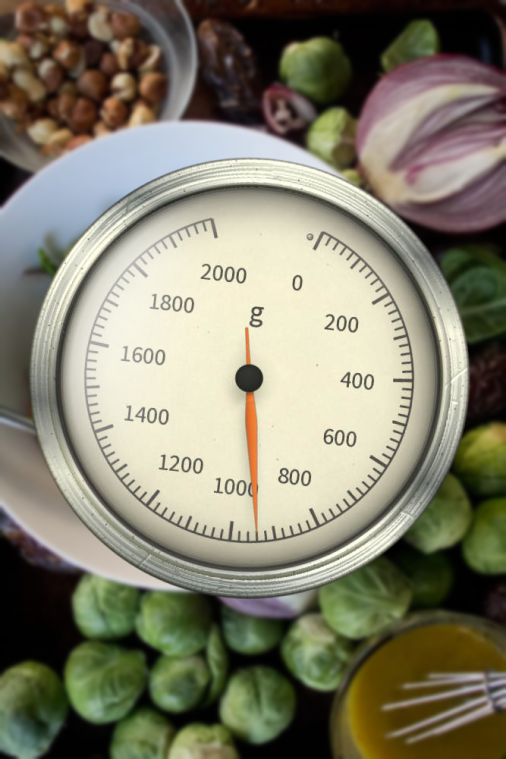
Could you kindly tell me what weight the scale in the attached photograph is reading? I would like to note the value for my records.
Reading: 940 g
